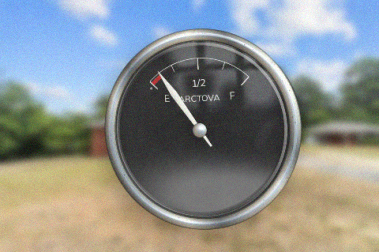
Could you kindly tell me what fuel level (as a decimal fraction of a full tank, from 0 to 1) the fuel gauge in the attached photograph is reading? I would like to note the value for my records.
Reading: 0.125
